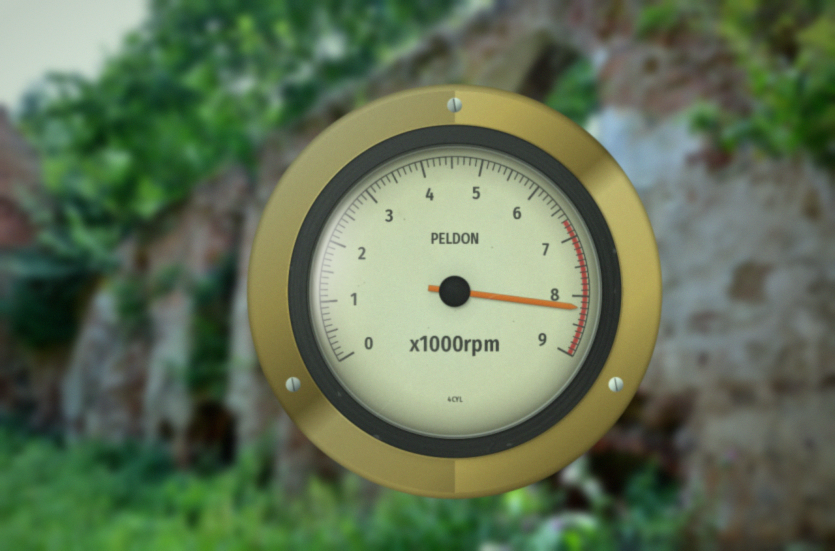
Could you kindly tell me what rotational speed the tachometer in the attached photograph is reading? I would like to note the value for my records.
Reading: 8200 rpm
